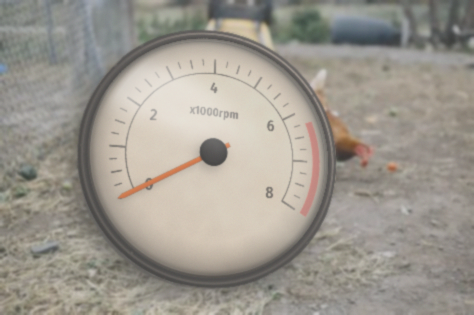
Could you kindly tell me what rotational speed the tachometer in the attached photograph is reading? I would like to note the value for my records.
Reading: 0 rpm
